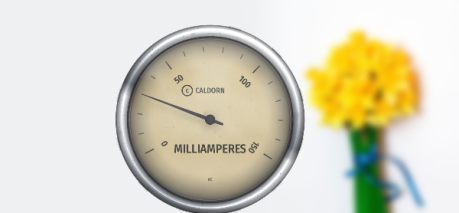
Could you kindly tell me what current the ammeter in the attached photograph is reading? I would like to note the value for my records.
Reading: 30 mA
